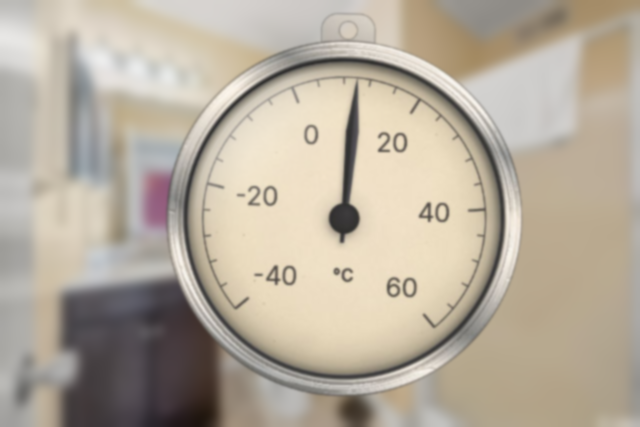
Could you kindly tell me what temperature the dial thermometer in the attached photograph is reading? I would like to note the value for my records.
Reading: 10 °C
